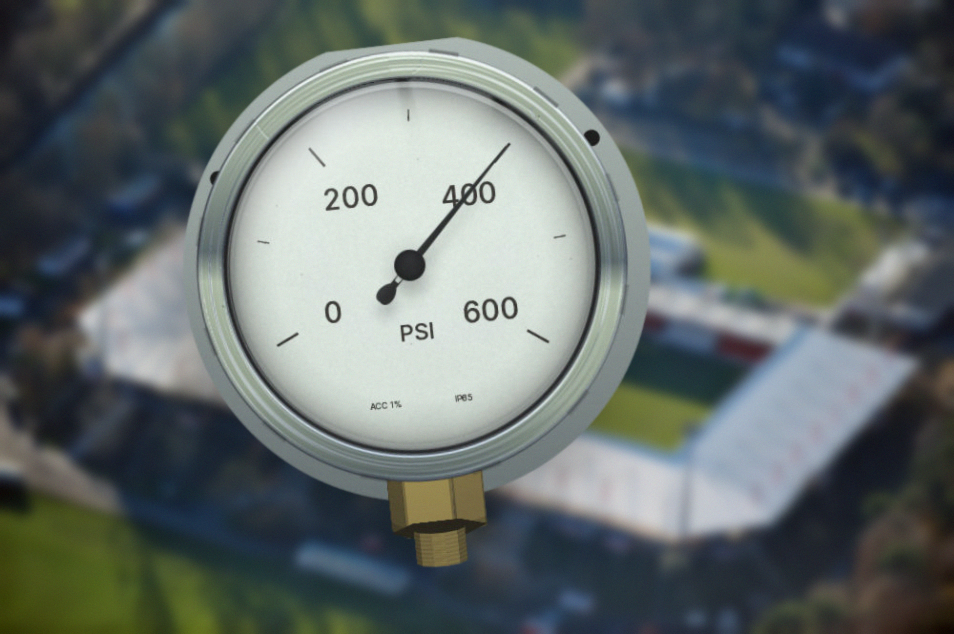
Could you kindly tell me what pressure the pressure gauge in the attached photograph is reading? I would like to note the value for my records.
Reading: 400 psi
